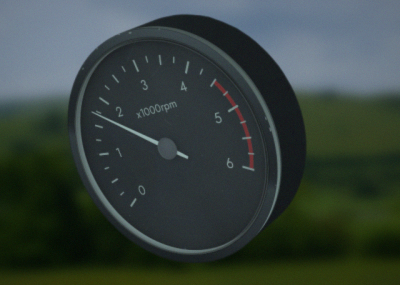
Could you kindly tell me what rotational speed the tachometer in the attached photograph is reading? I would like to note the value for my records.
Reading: 1750 rpm
